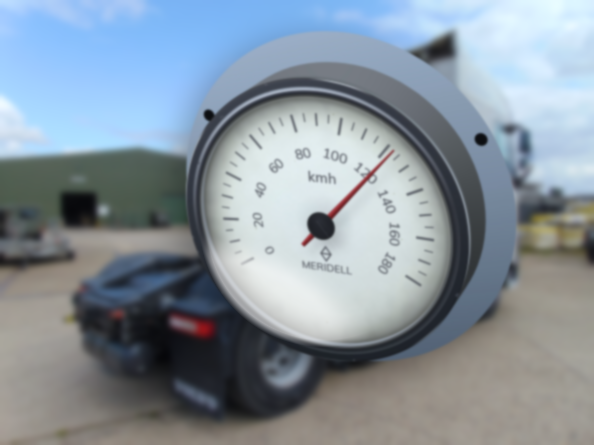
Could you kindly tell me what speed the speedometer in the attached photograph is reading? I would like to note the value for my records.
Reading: 122.5 km/h
